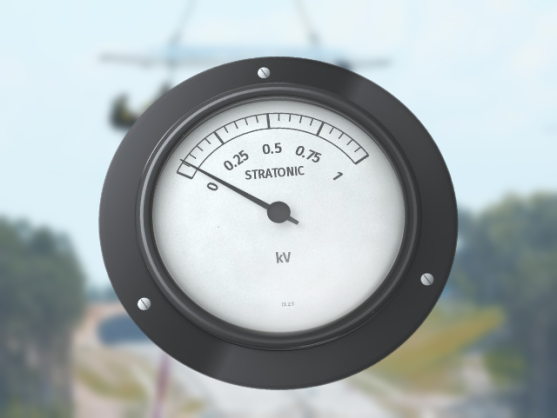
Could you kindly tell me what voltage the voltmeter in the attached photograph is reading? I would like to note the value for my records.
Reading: 0.05 kV
